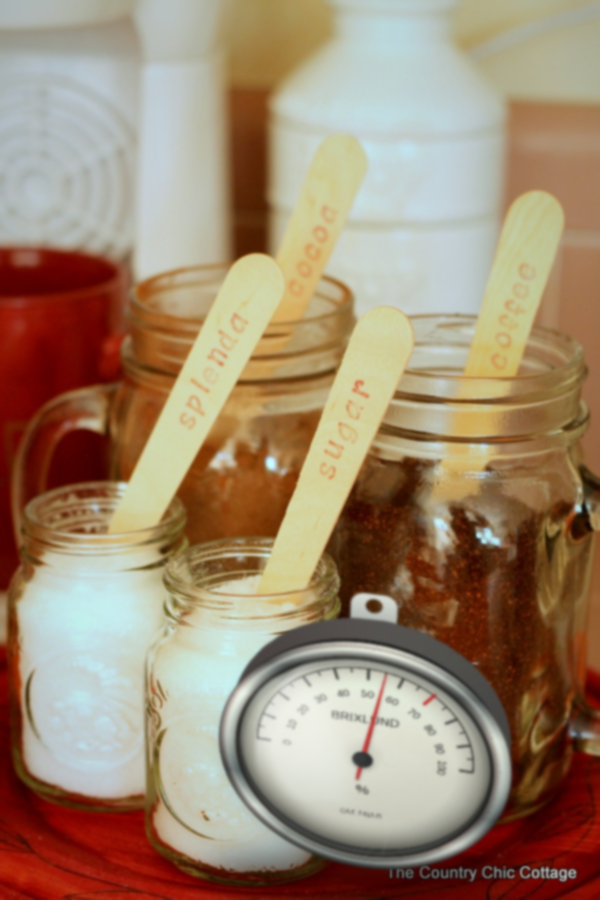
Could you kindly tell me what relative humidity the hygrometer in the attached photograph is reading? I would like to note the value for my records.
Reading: 55 %
